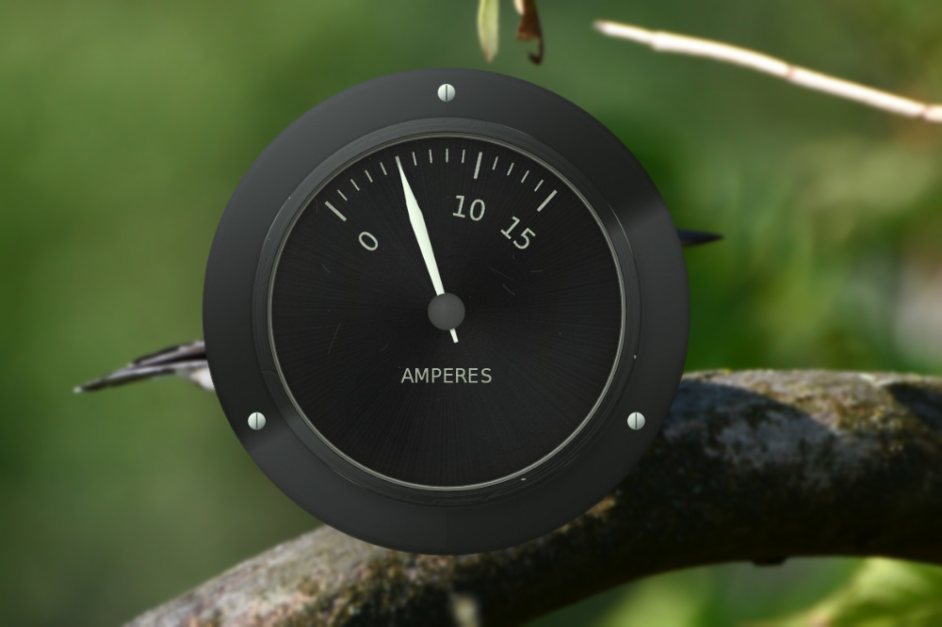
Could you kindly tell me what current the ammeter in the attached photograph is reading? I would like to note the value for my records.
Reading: 5 A
